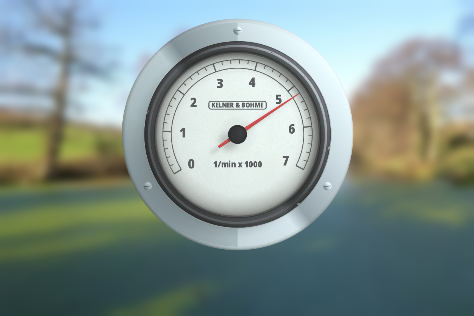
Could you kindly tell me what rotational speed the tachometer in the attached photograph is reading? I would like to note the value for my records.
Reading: 5200 rpm
